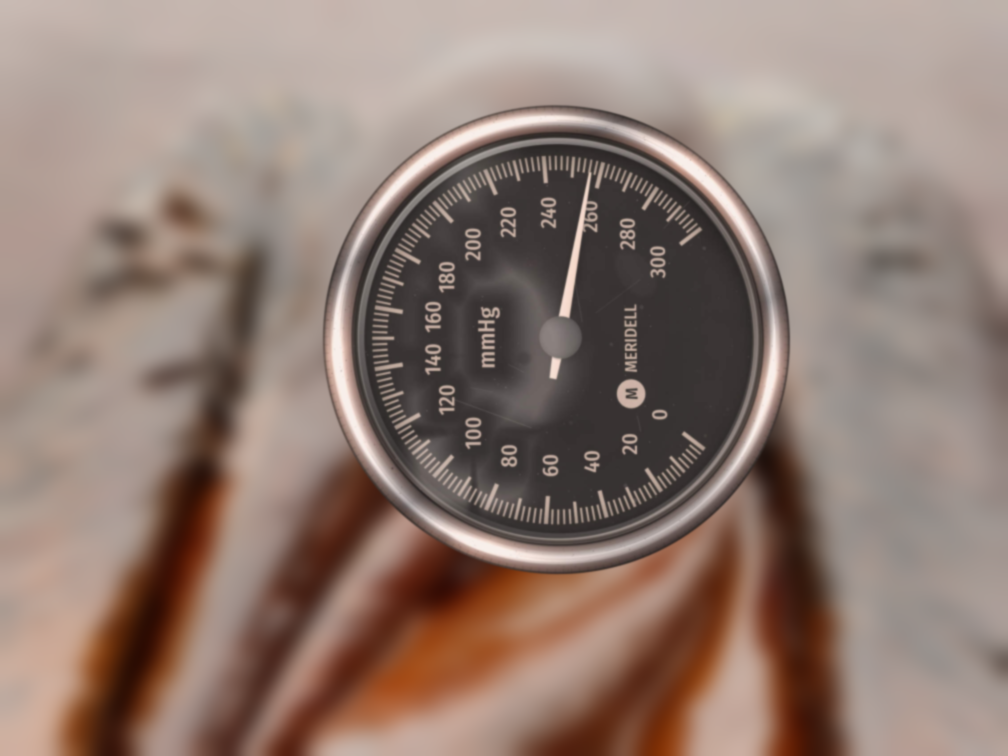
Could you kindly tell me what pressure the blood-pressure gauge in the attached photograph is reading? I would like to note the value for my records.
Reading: 256 mmHg
